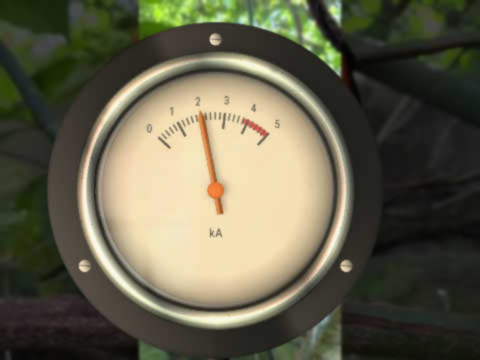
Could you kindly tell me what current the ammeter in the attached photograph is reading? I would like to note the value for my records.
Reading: 2 kA
